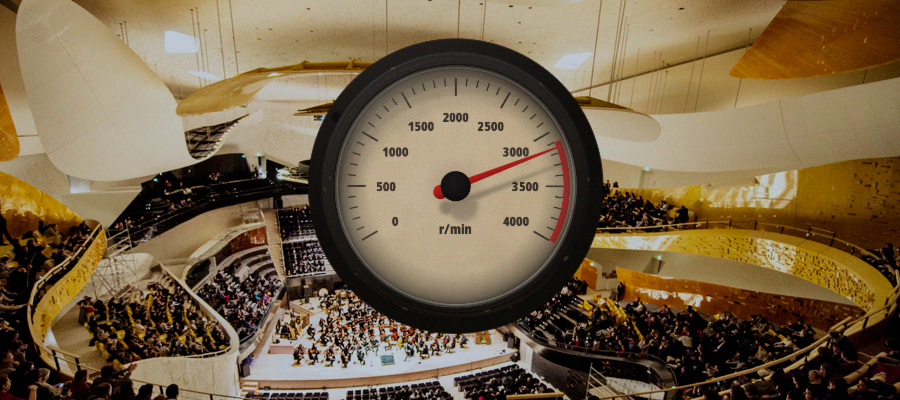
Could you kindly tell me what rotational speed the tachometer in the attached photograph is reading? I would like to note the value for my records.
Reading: 3150 rpm
